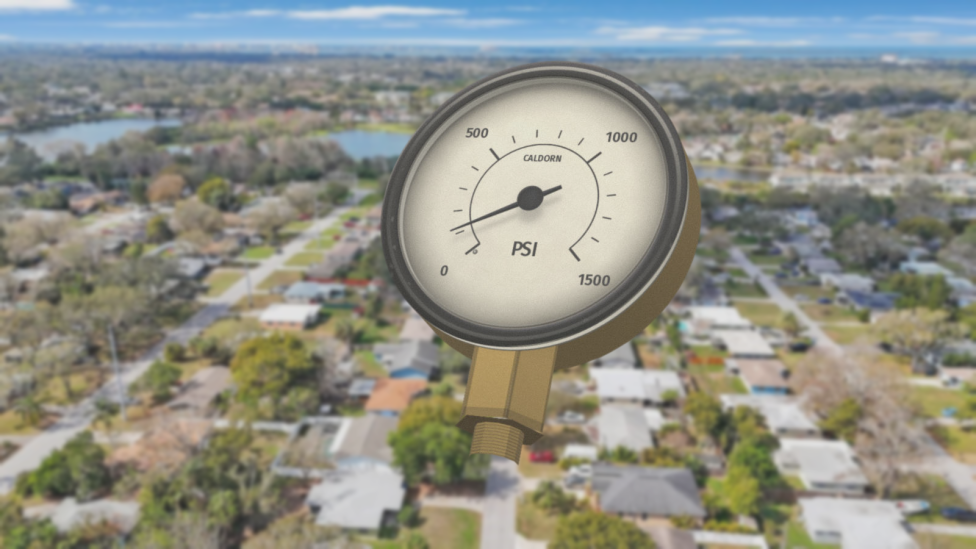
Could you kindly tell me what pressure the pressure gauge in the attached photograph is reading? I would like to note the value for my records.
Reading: 100 psi
